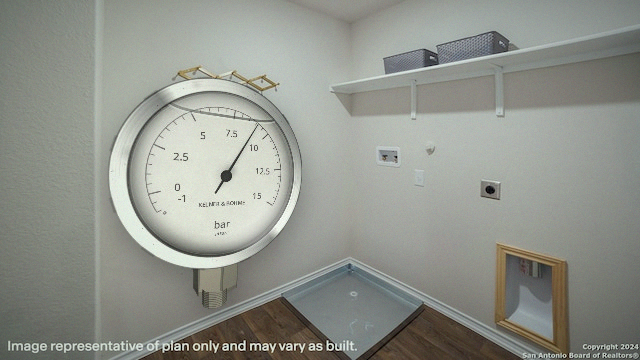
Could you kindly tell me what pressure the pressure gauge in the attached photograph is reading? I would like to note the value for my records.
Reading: 9 bar
